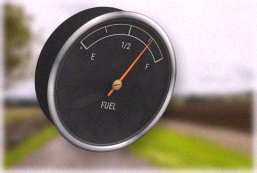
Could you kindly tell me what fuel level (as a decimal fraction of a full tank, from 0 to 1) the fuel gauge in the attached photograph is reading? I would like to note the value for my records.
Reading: 0.75
